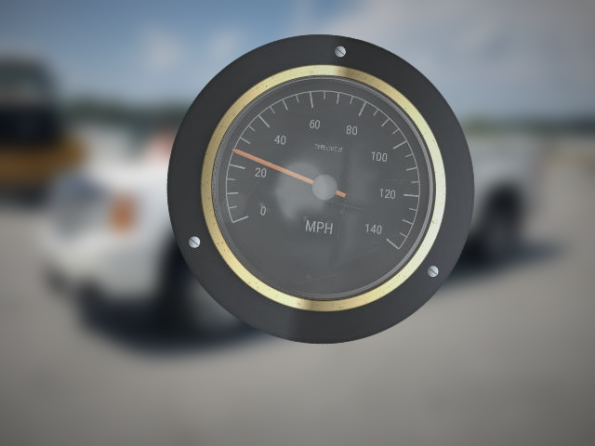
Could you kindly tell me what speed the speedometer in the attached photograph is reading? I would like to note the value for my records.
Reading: 25 mph
